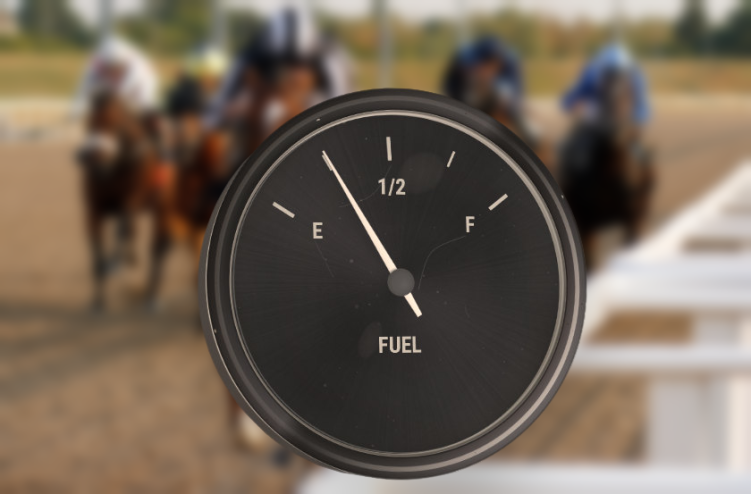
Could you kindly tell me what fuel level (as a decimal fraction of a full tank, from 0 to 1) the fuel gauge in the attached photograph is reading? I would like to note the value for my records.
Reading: 0.25
